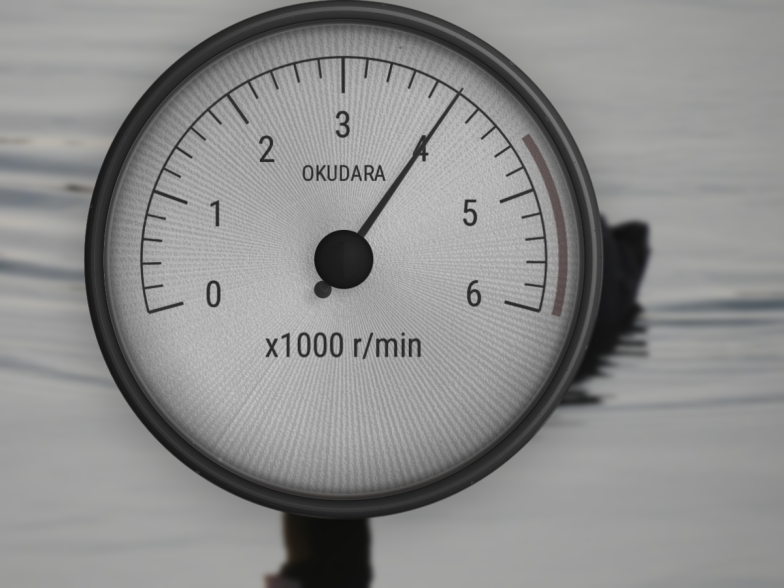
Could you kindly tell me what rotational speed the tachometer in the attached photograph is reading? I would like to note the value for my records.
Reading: 4000 rpm
